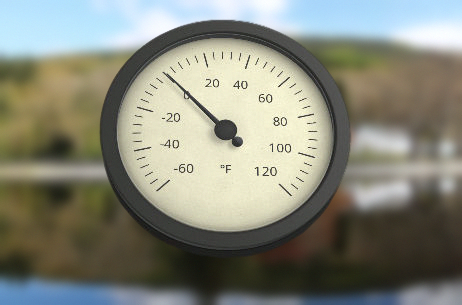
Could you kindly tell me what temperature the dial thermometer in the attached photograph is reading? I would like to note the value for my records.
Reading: 0 °F
